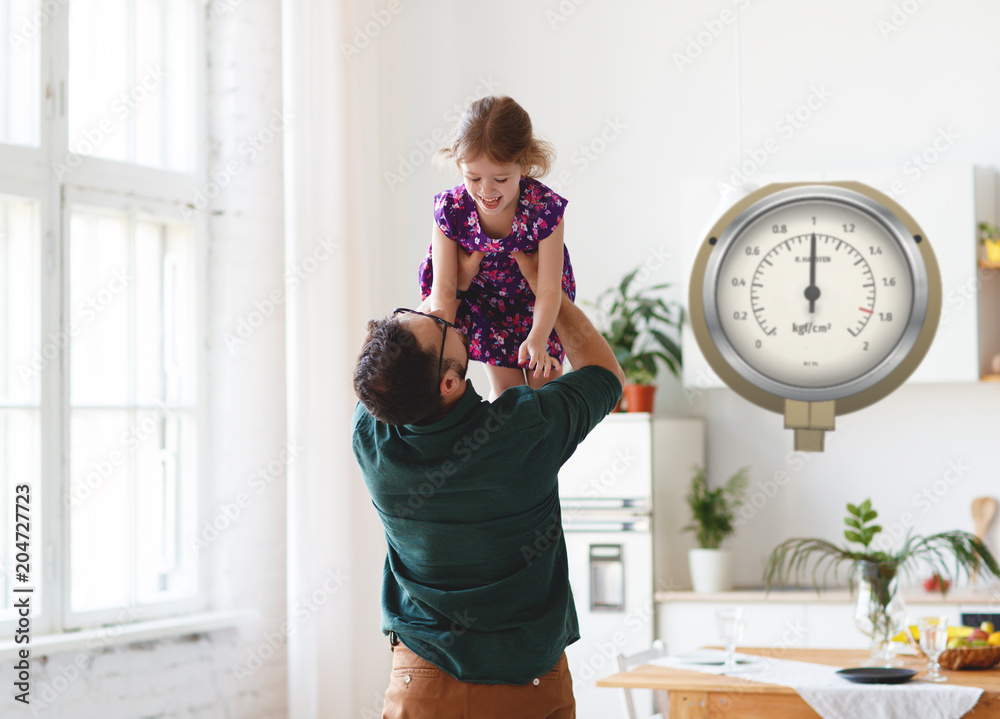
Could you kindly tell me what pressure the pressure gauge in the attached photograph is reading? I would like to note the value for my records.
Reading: 1 kg/cm²
